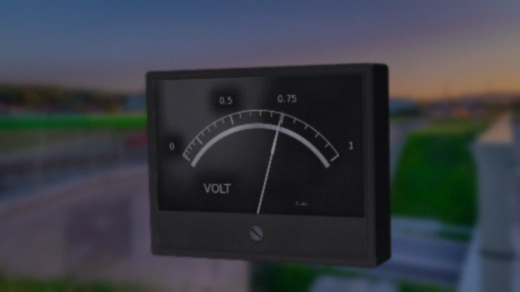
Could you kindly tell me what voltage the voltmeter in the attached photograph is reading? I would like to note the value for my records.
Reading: 0.75 V
